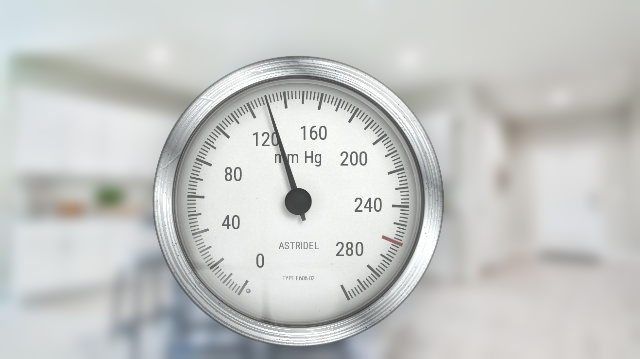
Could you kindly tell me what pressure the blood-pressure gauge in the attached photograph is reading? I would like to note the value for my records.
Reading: 130 mmHg
